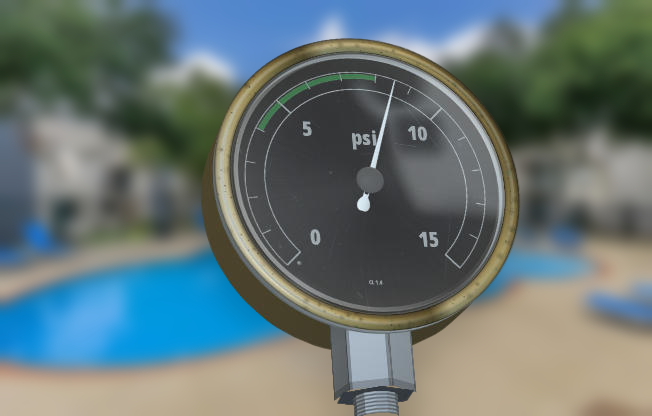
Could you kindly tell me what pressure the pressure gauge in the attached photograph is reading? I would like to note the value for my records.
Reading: 8.5 psi
